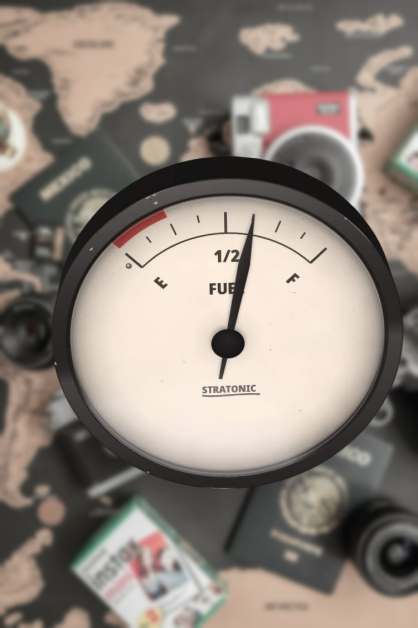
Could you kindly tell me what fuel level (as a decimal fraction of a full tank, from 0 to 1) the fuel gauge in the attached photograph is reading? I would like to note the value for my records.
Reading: 0.625
